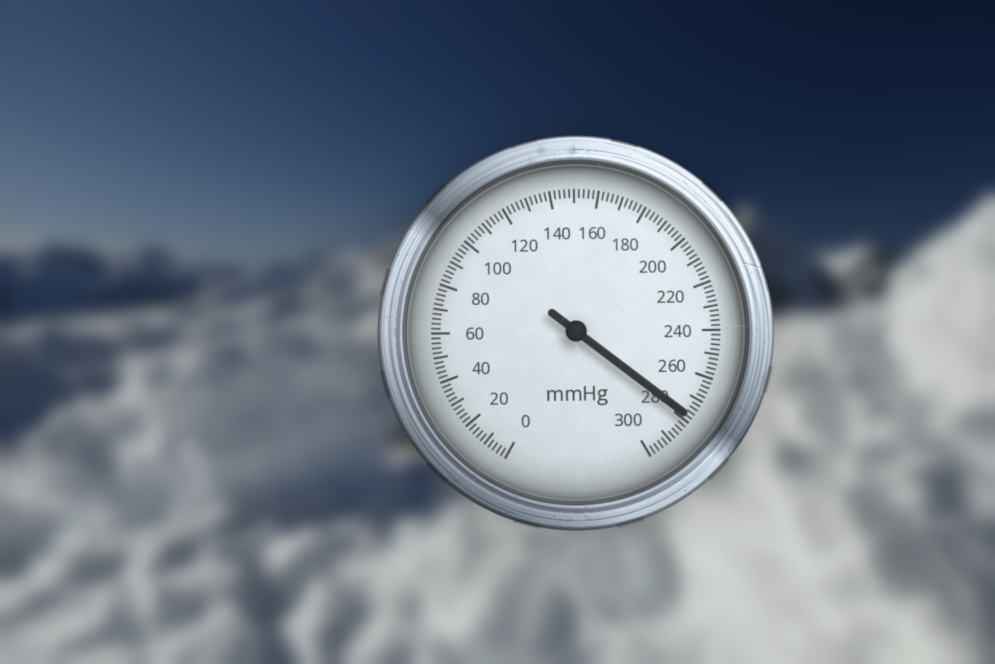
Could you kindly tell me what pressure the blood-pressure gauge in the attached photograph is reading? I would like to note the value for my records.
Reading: 278 mmHg
